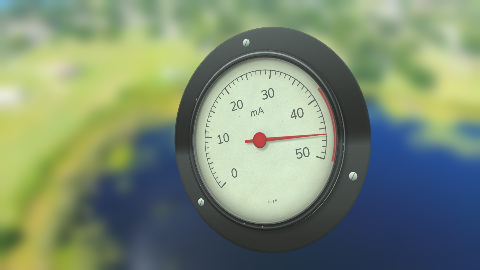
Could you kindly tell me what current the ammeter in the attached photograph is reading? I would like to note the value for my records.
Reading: 46 mA
